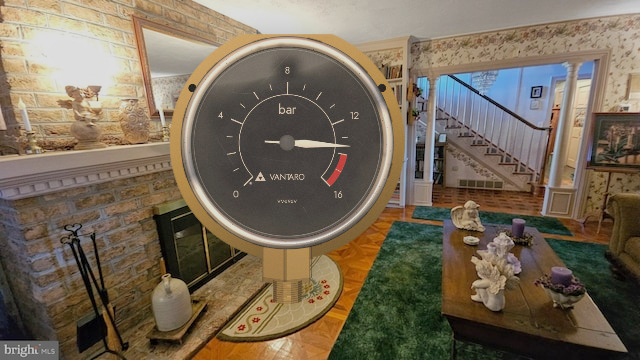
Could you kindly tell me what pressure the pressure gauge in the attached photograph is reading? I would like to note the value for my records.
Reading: 13.5 bar
